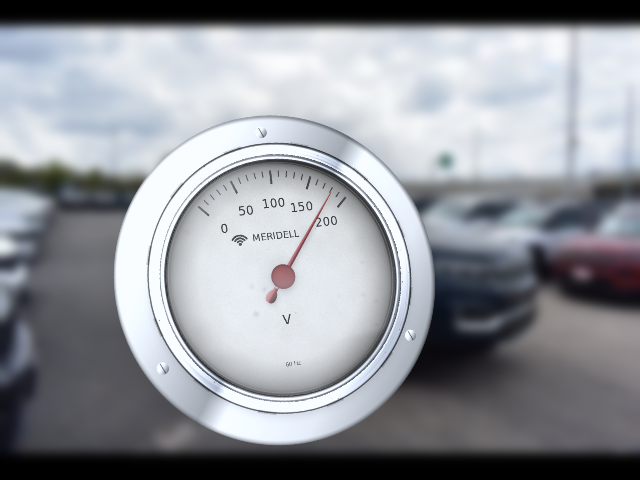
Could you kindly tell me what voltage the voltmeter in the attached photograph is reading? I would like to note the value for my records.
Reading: 180 V
